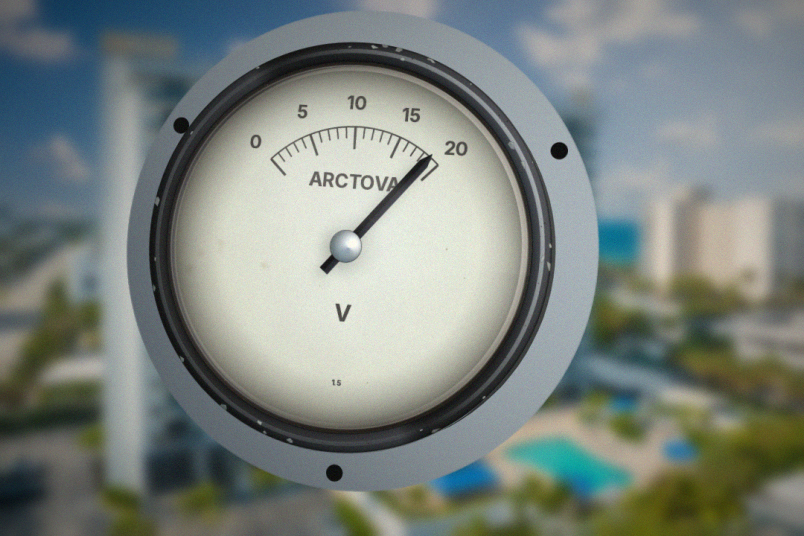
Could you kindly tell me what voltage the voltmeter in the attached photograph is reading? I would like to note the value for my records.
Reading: 19 V
